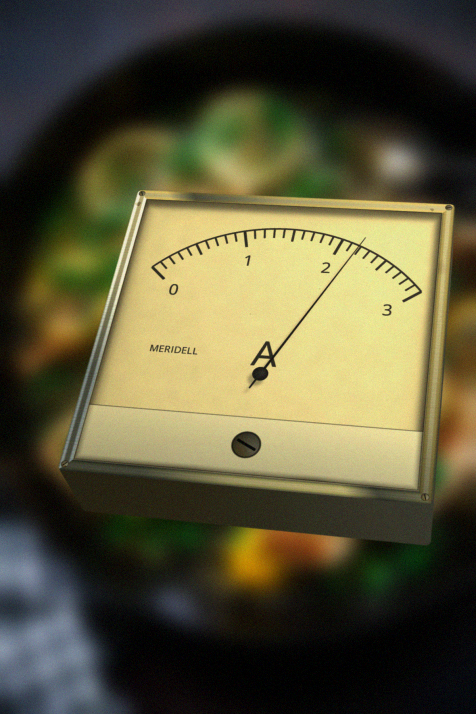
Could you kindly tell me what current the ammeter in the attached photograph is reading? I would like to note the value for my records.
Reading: 2.2 A
